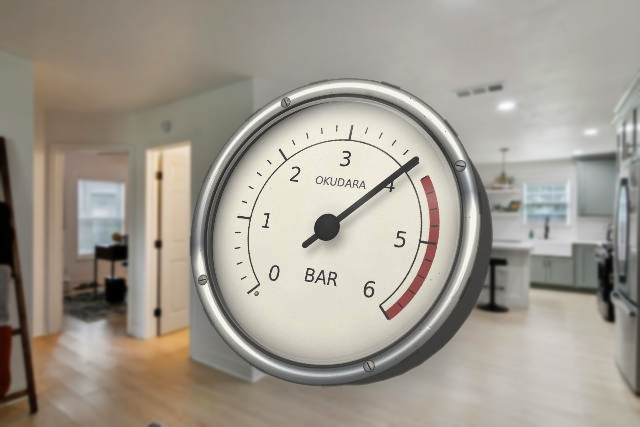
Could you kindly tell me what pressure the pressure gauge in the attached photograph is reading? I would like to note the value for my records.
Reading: 4 bar
